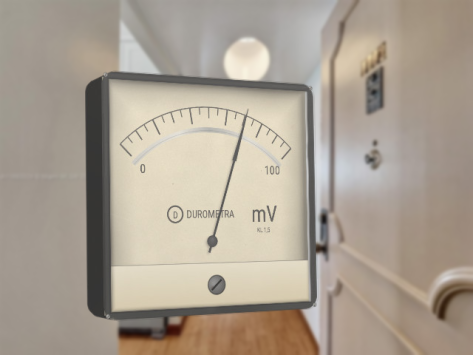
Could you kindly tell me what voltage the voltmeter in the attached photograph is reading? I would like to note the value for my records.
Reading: 70 mV
